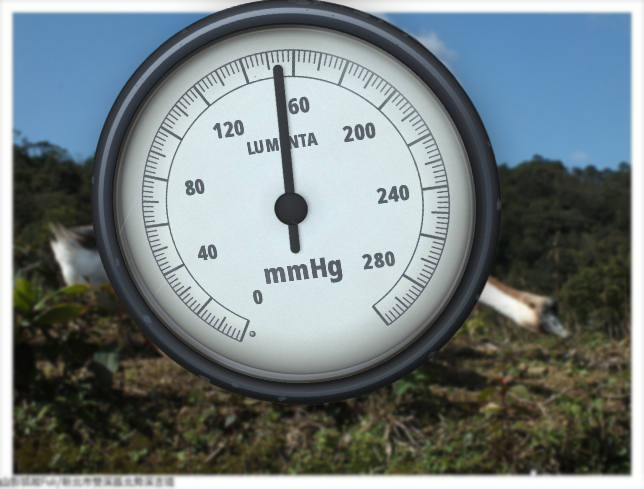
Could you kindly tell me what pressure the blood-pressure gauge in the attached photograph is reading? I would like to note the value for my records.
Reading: 154 mmHg
